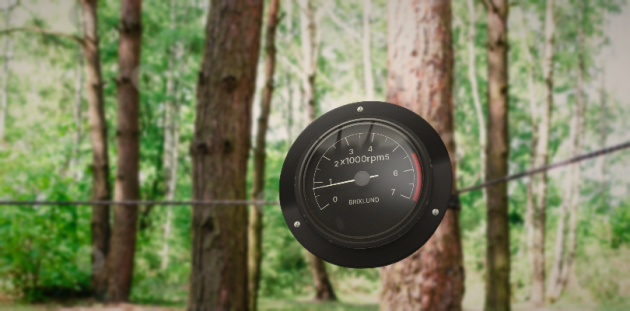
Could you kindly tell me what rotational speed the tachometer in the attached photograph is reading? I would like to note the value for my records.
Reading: 750 rpm
